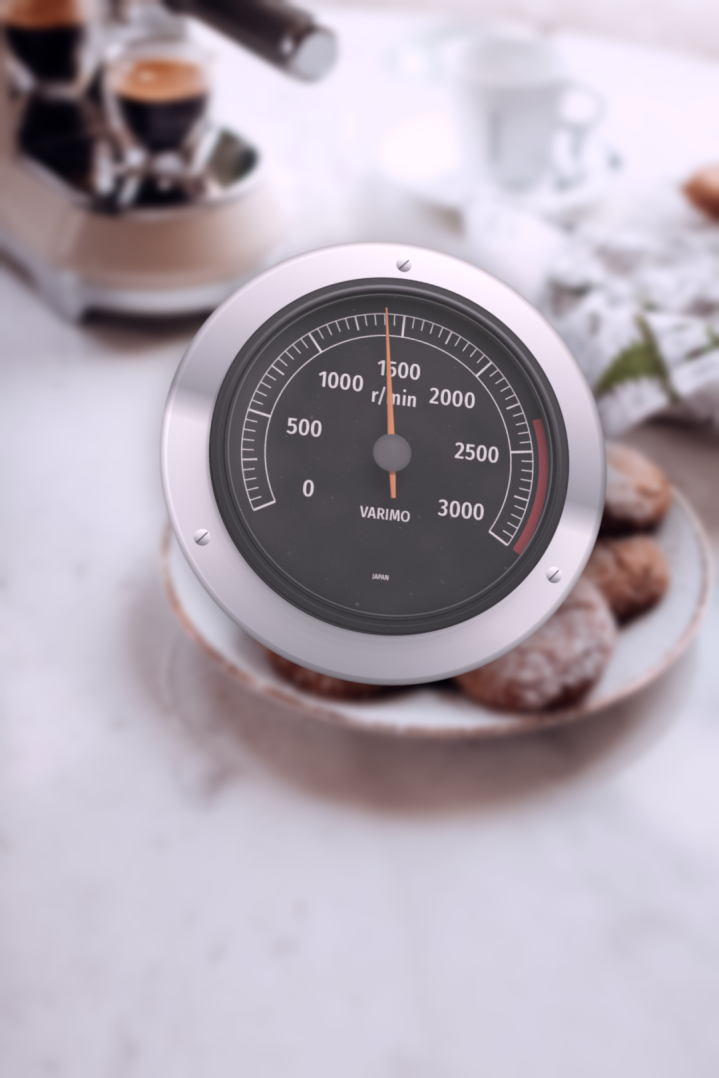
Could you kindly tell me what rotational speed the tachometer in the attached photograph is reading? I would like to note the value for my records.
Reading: 1400 rpm
